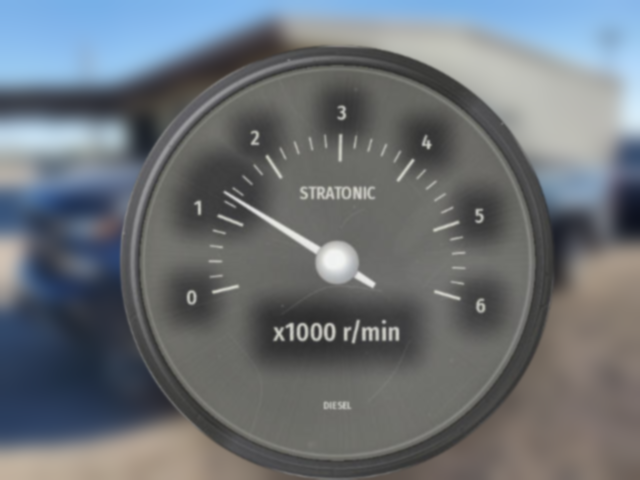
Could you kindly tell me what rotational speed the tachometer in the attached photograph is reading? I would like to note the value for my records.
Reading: 1300 rpm
